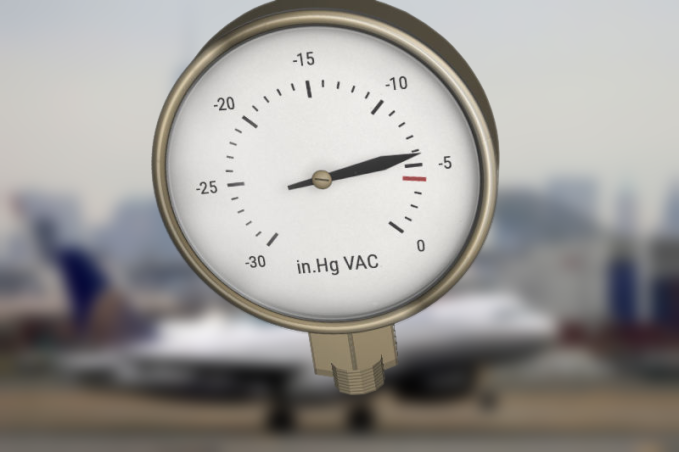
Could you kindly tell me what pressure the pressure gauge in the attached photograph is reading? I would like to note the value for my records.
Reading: -6 inHg
